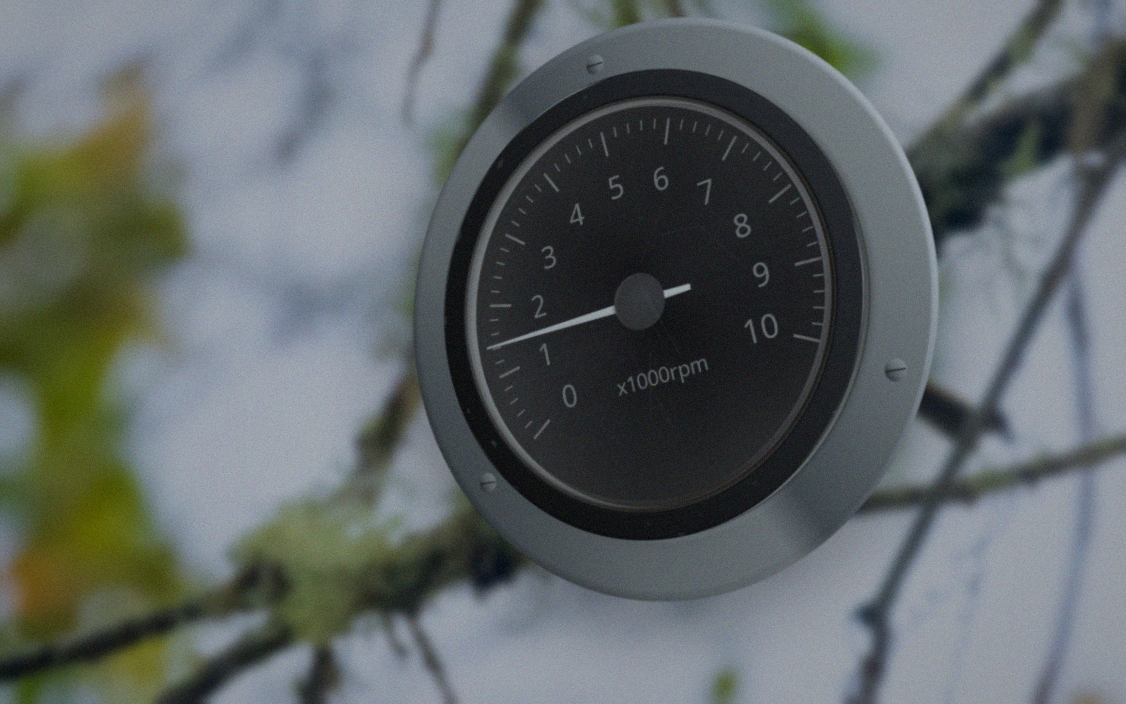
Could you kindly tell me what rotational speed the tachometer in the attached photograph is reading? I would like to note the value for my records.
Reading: 1400 rpm
